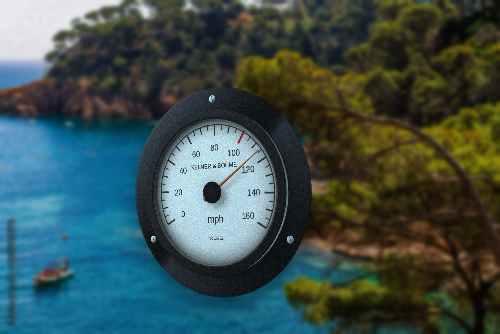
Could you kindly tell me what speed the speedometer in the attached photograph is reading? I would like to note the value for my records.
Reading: 115 mph
